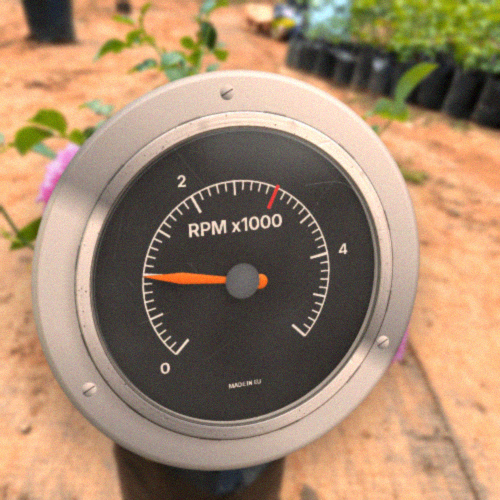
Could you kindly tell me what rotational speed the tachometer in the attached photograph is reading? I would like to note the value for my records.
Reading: 1000 rpm
